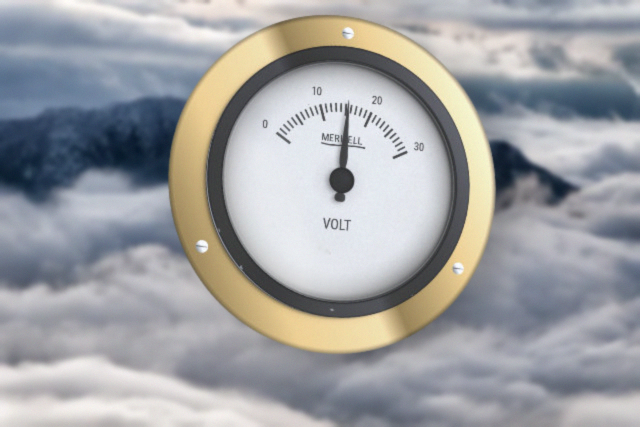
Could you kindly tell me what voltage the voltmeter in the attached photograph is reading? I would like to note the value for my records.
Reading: 15 V
